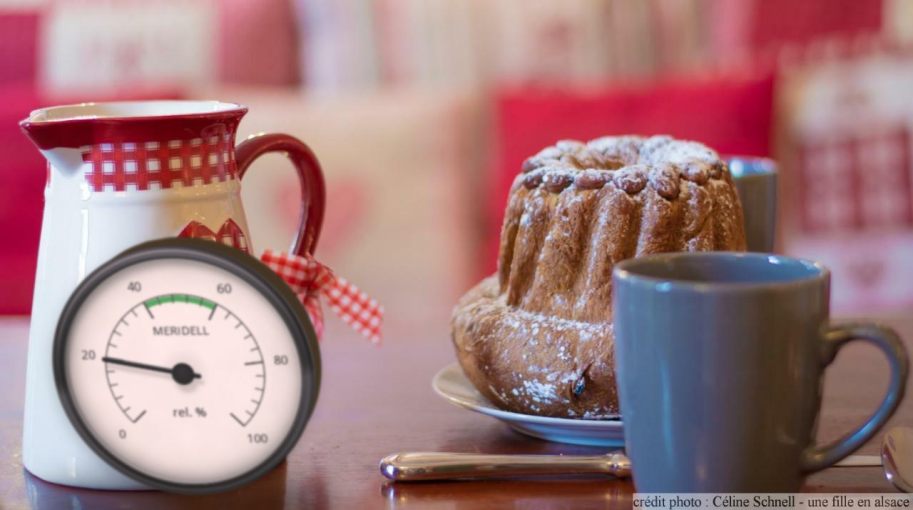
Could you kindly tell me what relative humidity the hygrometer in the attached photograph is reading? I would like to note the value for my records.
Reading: 20 %
